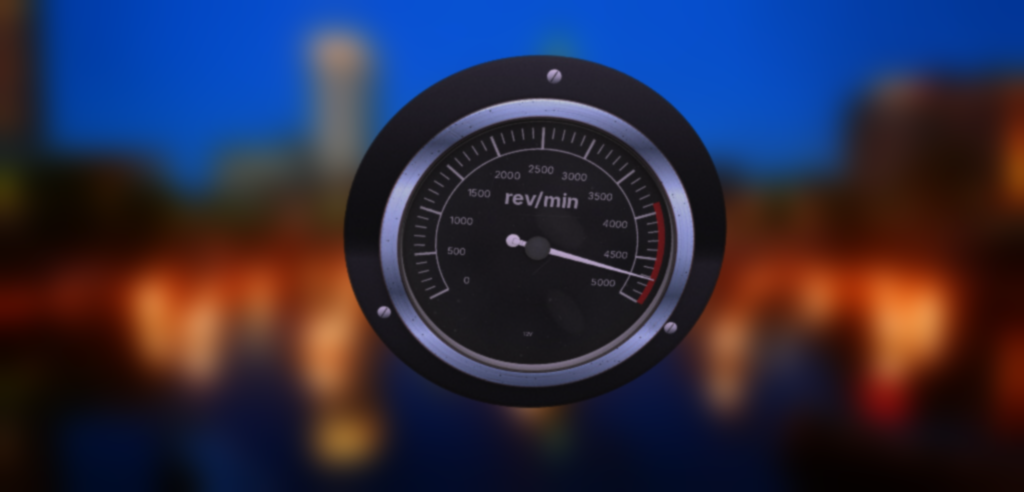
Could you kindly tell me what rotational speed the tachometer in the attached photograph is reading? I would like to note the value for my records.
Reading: 4700 rpm
